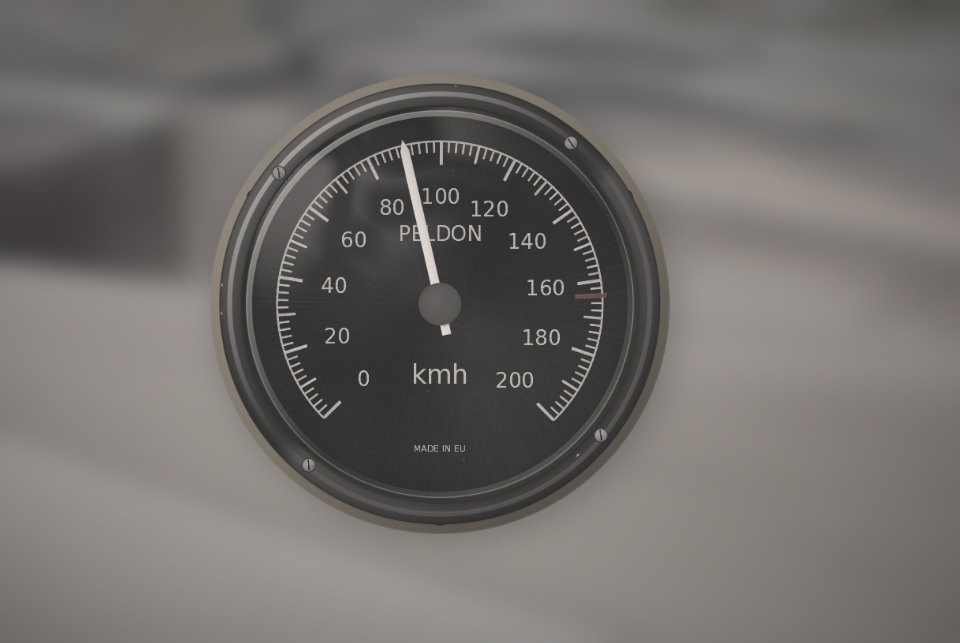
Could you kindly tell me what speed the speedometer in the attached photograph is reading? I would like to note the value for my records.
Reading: 90 km/h
